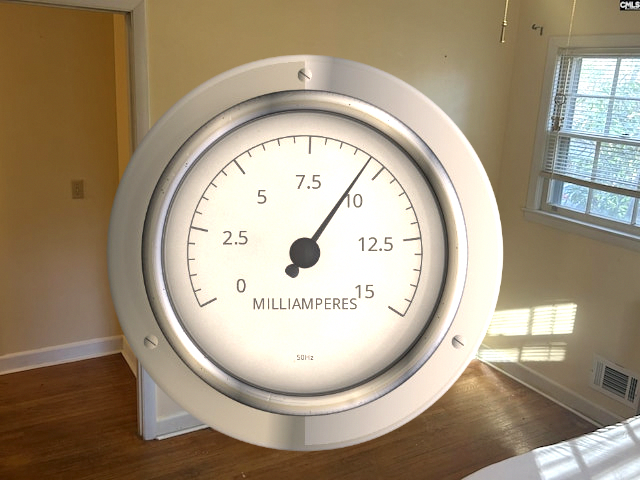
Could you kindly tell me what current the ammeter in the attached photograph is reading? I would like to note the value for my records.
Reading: 9.5 mA
